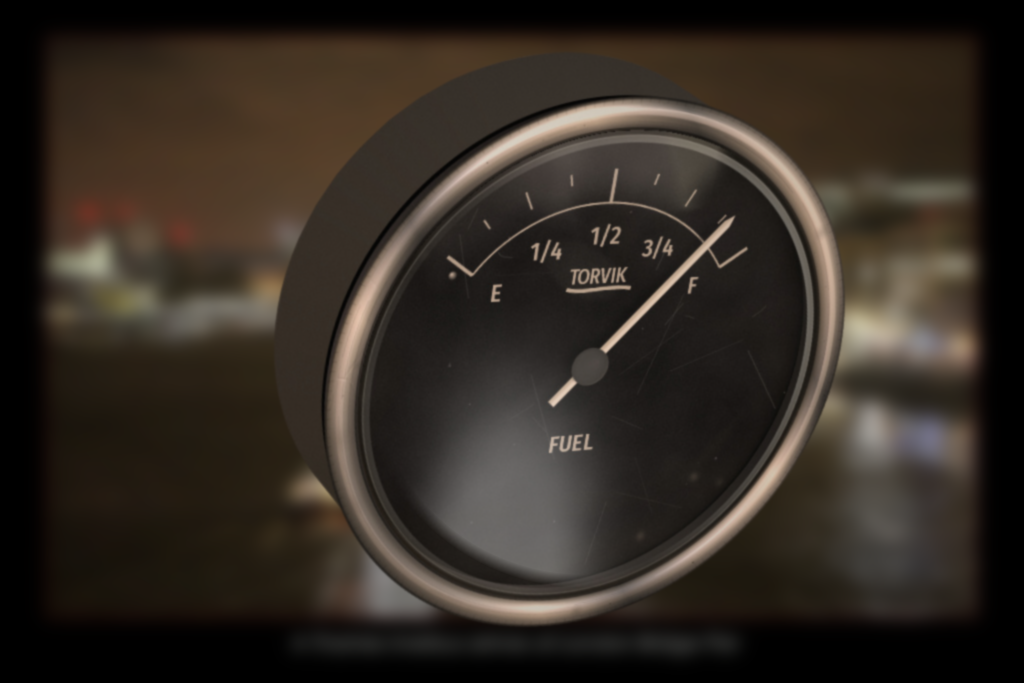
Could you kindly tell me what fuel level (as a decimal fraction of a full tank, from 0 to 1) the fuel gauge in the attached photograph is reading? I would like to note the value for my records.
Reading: 0.875
